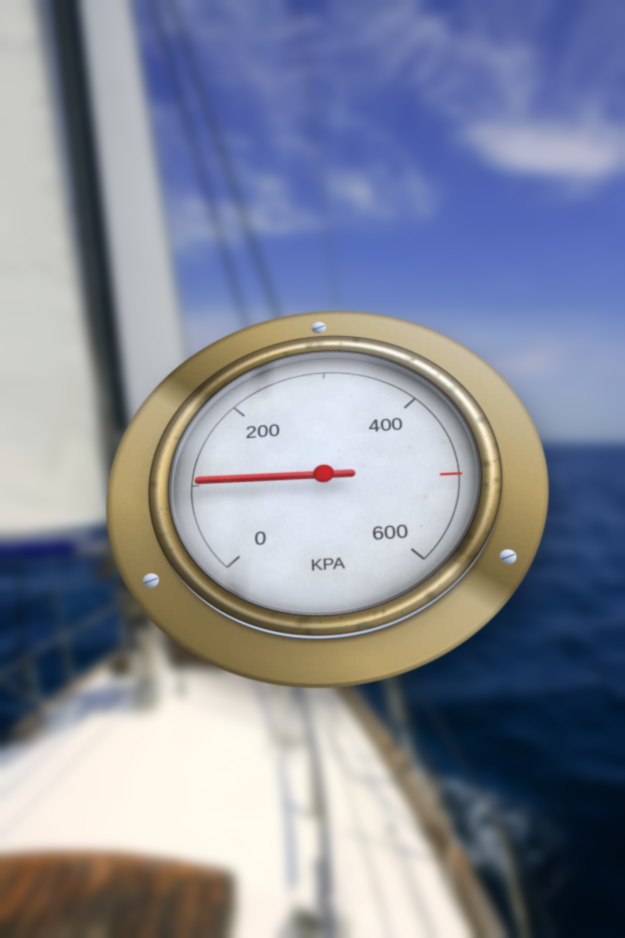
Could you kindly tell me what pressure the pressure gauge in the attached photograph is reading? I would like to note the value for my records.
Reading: 100 kPa
